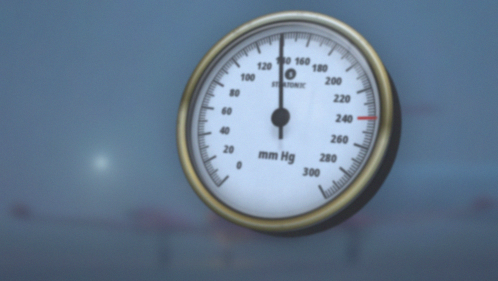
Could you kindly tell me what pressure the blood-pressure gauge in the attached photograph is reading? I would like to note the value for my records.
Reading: 140 mmHg
